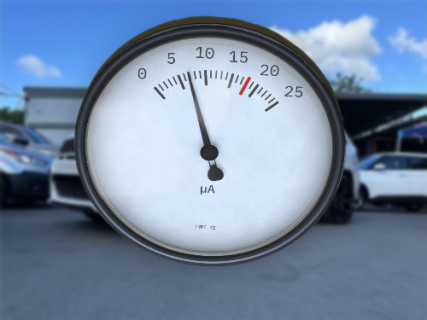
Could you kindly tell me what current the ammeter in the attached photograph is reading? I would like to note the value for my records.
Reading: 7 µA
